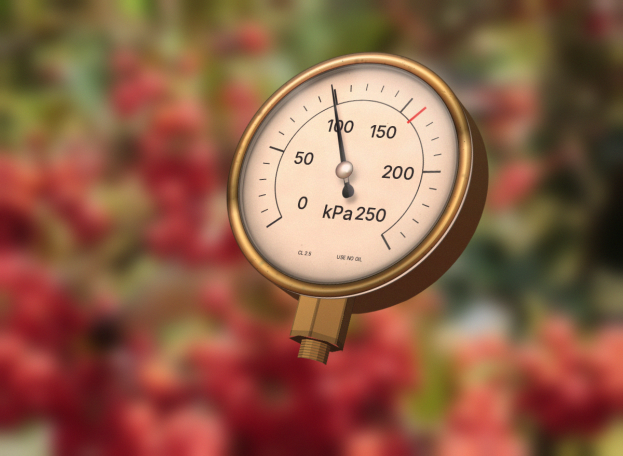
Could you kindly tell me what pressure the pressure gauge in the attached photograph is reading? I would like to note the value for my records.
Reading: 100 kPa
